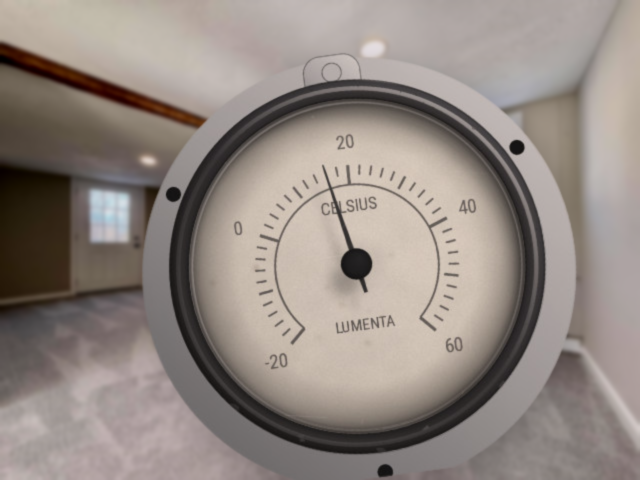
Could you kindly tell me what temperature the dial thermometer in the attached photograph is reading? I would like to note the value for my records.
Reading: 16 °C
